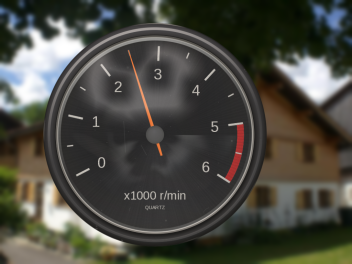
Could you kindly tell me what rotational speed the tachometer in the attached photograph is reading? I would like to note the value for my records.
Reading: 2500 rpm
